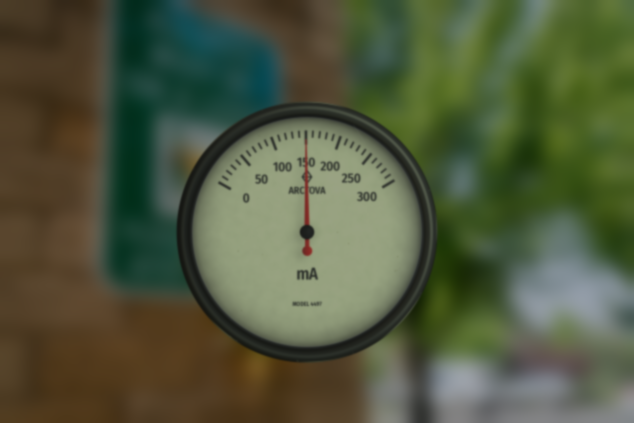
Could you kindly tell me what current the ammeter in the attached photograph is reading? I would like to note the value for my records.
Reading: 150 mA
